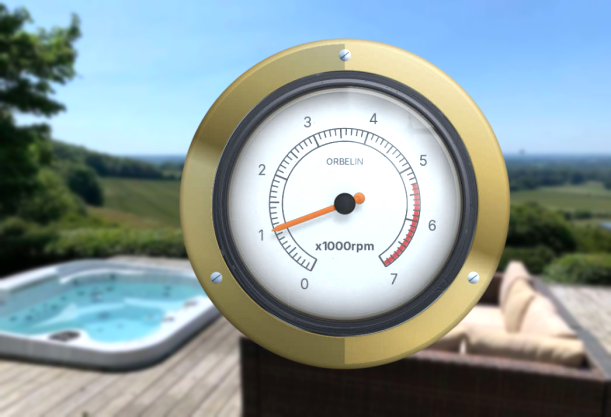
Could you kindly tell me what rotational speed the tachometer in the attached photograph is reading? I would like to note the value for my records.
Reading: 1000 rpm
